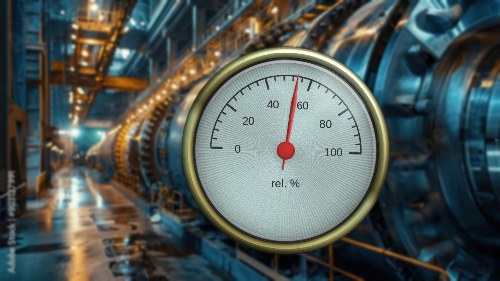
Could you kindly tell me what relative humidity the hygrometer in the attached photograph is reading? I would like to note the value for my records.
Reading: 54 %
